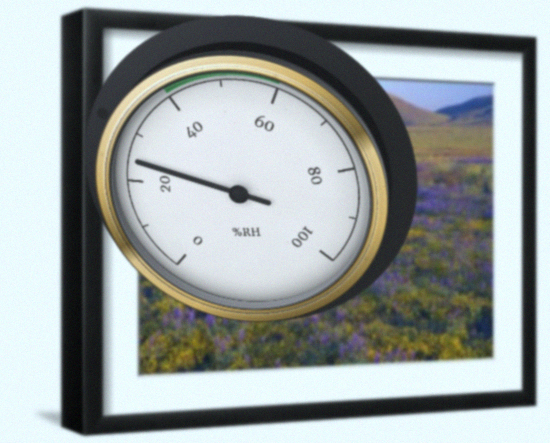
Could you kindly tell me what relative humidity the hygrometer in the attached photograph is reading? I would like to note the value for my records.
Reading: 25 %
